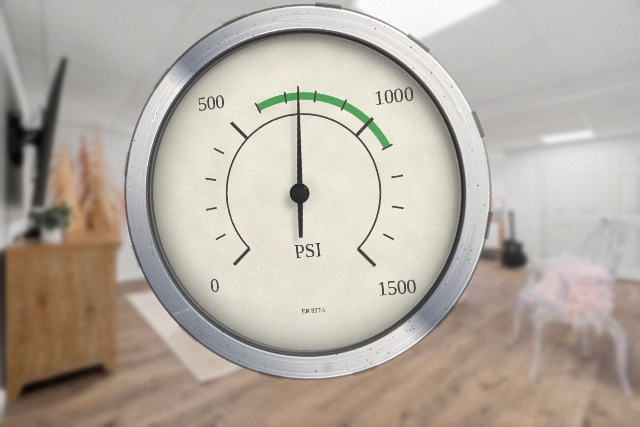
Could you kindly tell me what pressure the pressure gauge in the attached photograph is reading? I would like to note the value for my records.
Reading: 750 psi
